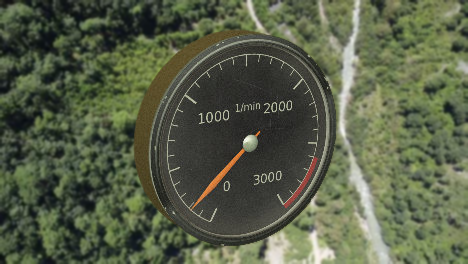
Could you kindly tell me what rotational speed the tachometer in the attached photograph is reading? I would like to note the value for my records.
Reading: 200 rpm
